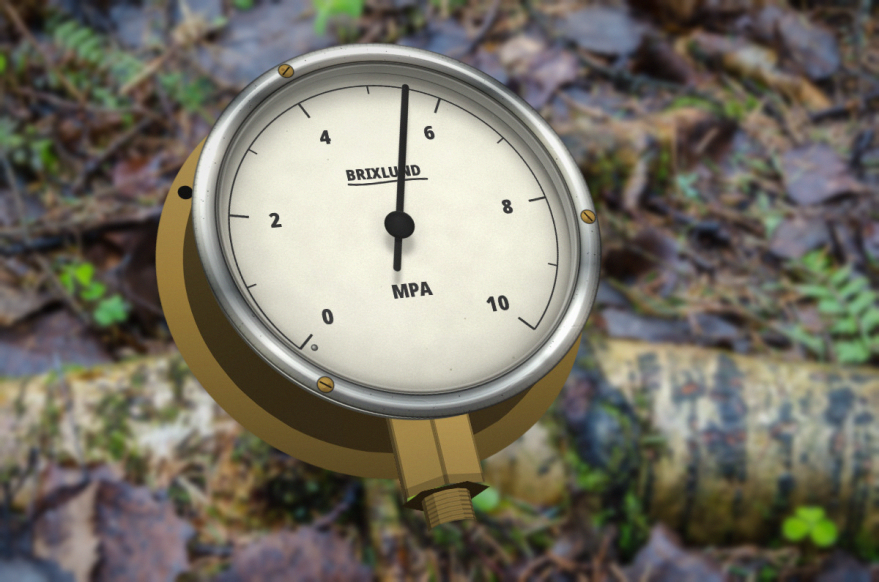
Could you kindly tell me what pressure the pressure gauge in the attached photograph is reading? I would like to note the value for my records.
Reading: 5.5 MPa
